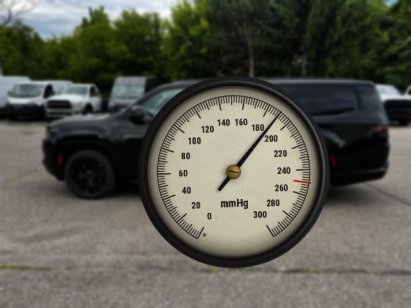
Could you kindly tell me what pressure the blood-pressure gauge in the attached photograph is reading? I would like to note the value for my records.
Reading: 190 mmHg
